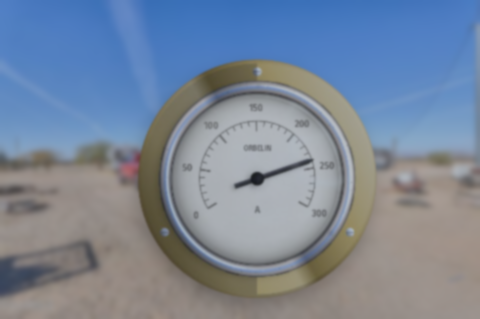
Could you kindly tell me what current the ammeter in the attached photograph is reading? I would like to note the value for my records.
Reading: 240 A
